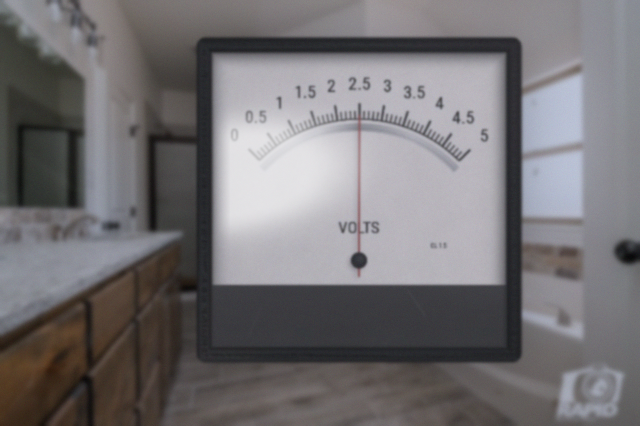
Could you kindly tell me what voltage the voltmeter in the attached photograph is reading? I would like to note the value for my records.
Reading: 2.5 V
